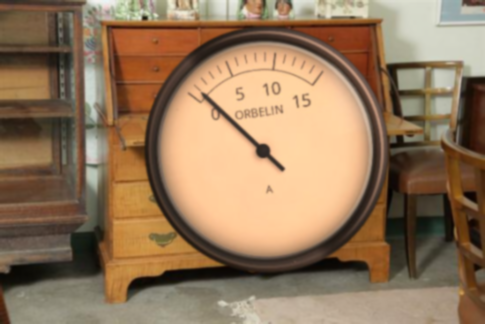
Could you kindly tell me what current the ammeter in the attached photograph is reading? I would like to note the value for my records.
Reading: 1 A
